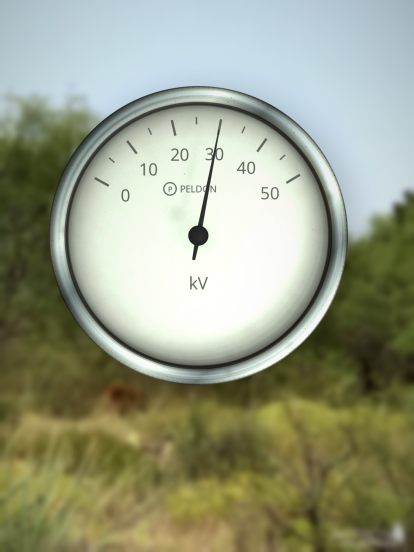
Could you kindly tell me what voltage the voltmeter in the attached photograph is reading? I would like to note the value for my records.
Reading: 30 kV
